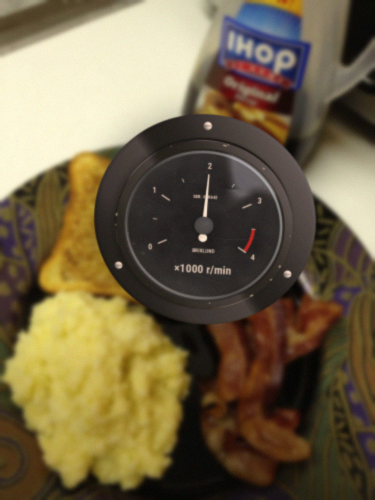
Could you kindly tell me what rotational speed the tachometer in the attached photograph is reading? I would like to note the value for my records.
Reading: 2000 rpm
